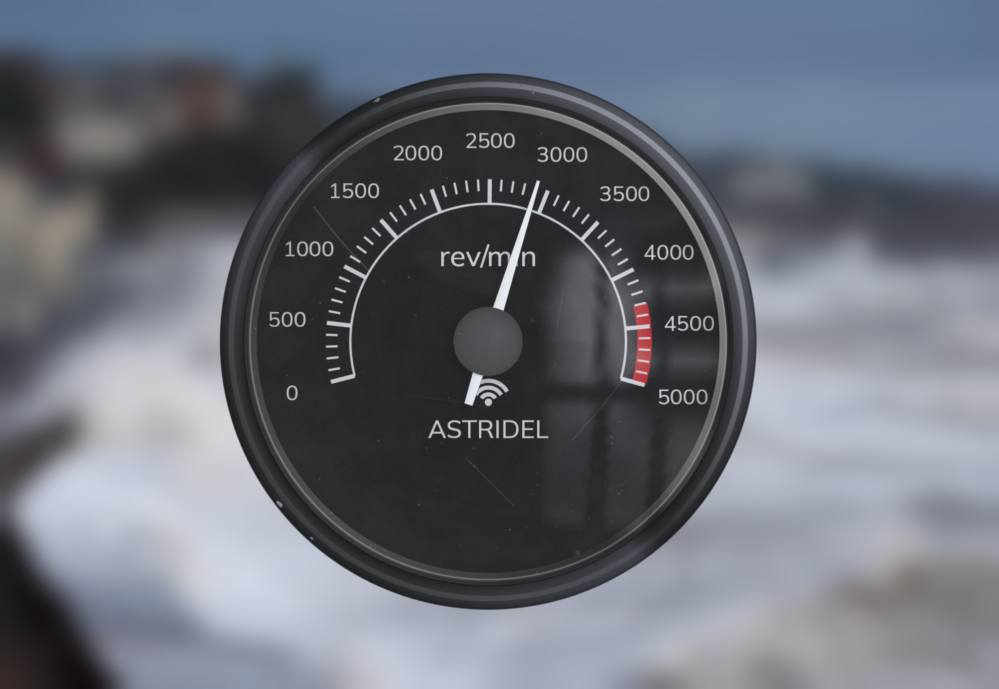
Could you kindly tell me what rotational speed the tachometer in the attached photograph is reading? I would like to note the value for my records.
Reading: 2900 rpm
